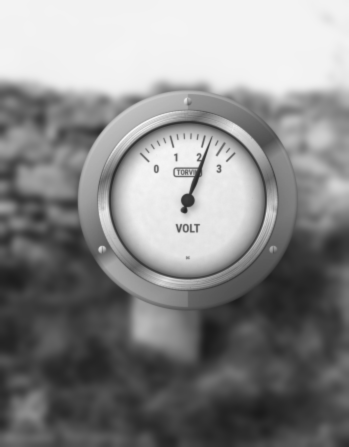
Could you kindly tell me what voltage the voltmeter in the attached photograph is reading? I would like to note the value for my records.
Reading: 2.2 V
